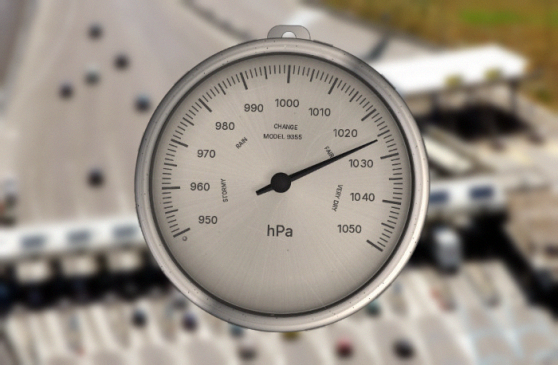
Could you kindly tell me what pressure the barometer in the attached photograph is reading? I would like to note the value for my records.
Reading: 1026 hPa
